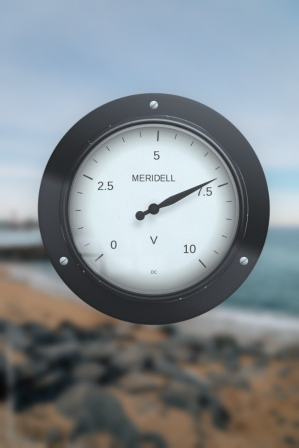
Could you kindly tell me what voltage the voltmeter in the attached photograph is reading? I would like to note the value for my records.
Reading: 7.25 V
